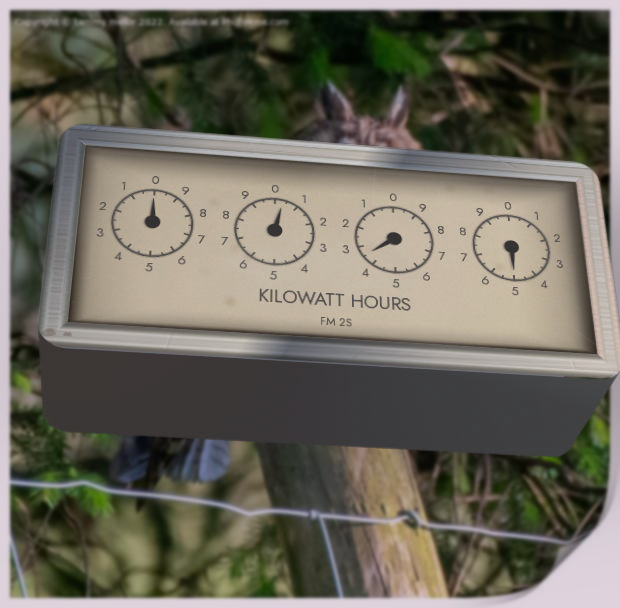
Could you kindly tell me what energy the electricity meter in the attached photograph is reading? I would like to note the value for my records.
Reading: 35 kWh
